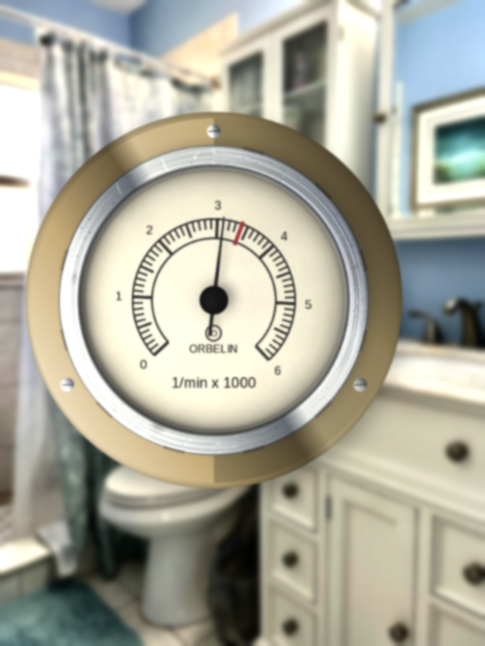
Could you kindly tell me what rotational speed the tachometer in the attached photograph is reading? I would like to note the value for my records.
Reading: 3100 rpm
